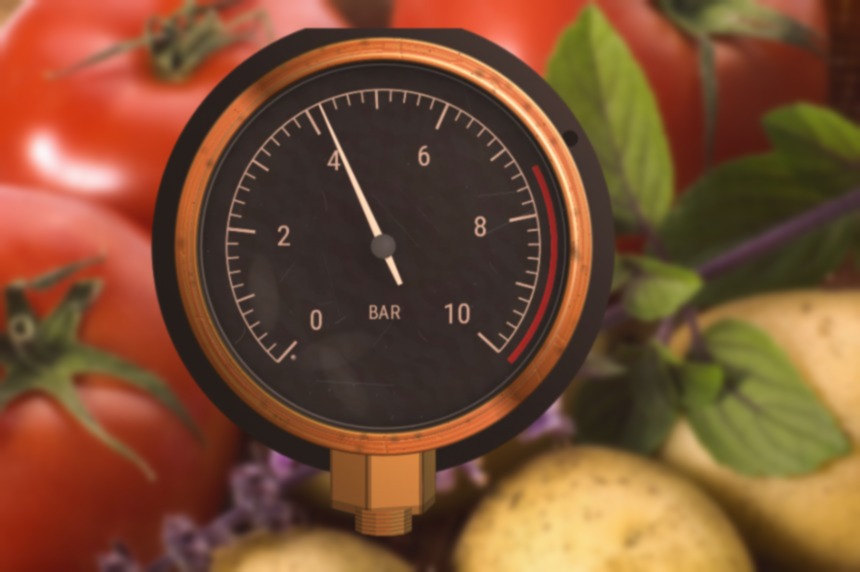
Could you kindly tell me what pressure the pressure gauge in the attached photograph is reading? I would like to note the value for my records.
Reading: 4.2 bar
